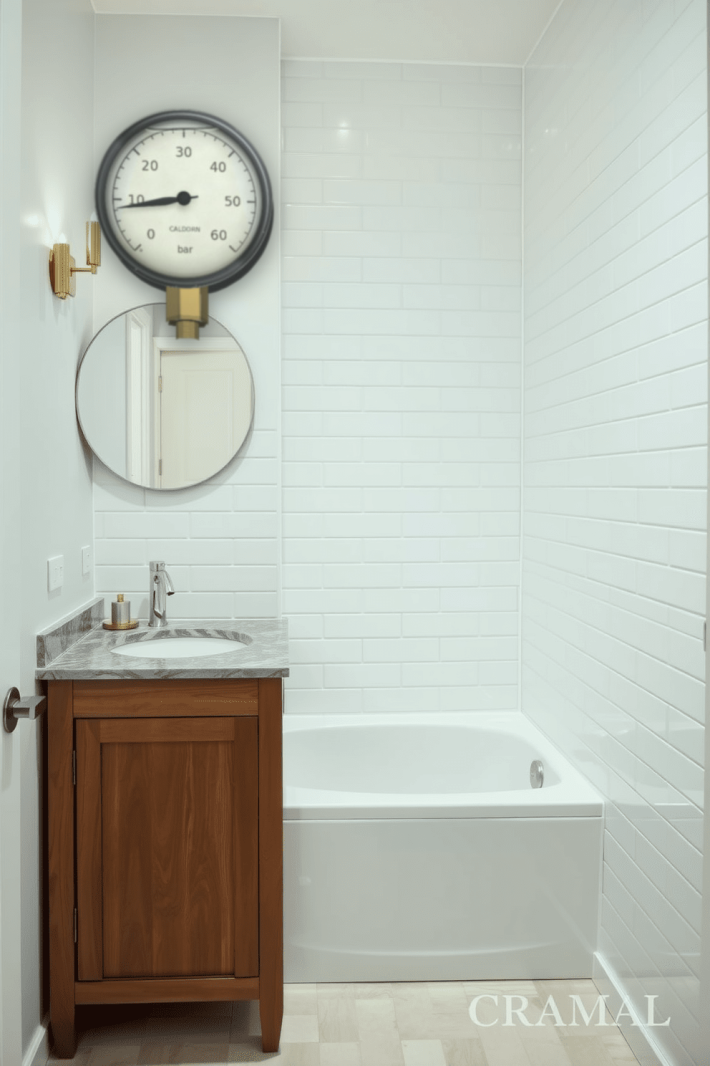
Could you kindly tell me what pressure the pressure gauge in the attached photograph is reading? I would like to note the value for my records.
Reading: 8 bar
